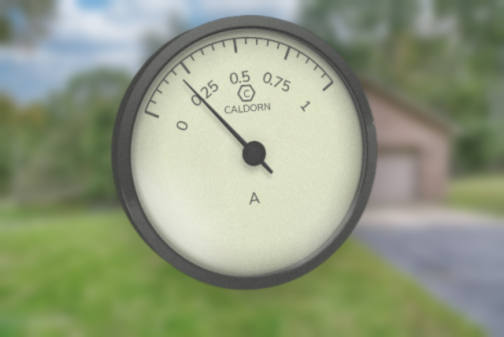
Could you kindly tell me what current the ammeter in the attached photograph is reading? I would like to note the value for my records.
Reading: 0.2 A
